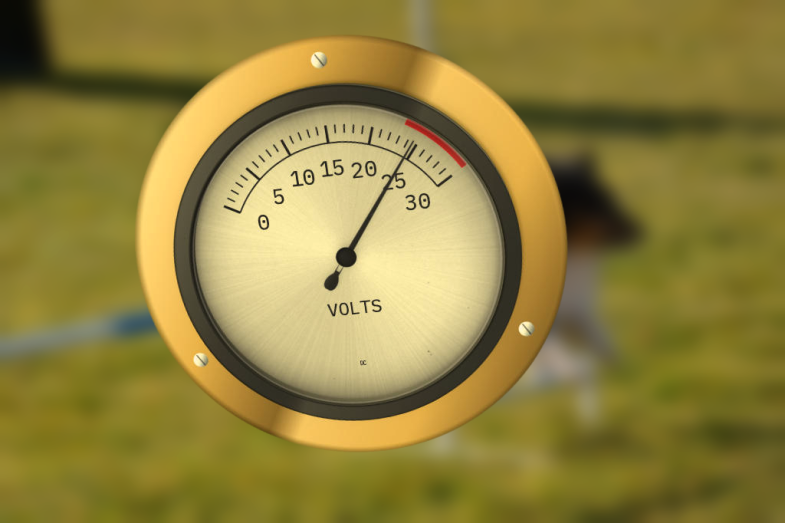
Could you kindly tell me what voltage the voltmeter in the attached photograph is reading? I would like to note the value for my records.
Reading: 24.5 V
